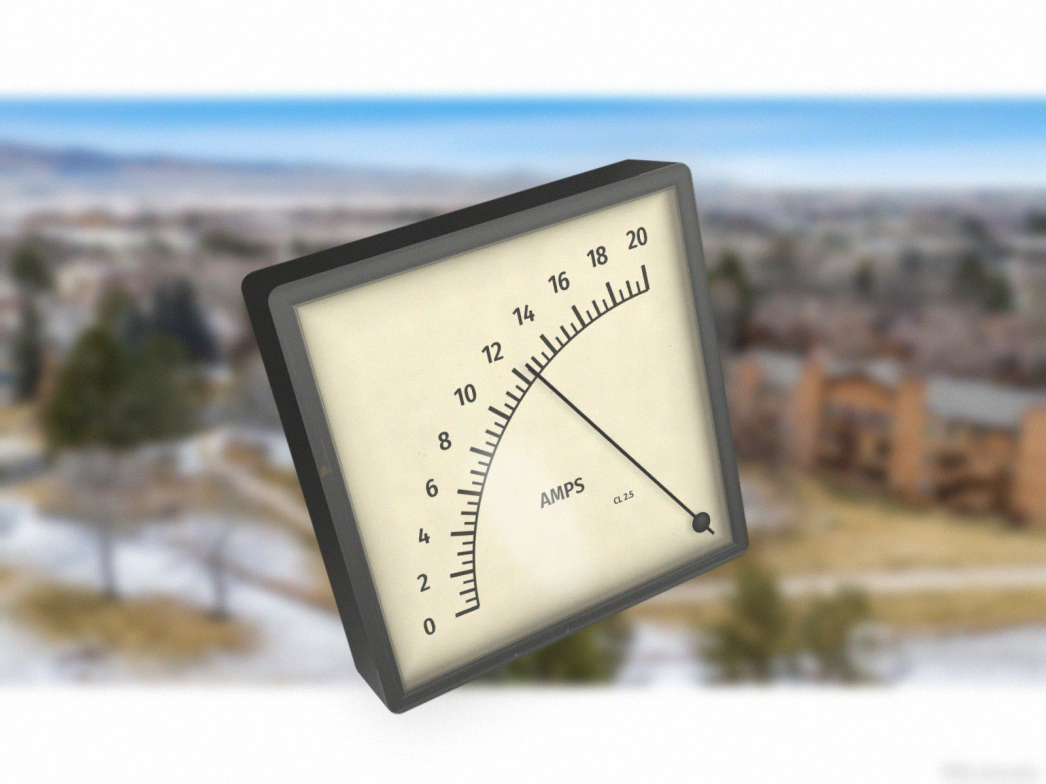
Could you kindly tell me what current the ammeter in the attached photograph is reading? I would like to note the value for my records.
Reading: 12.5 A
